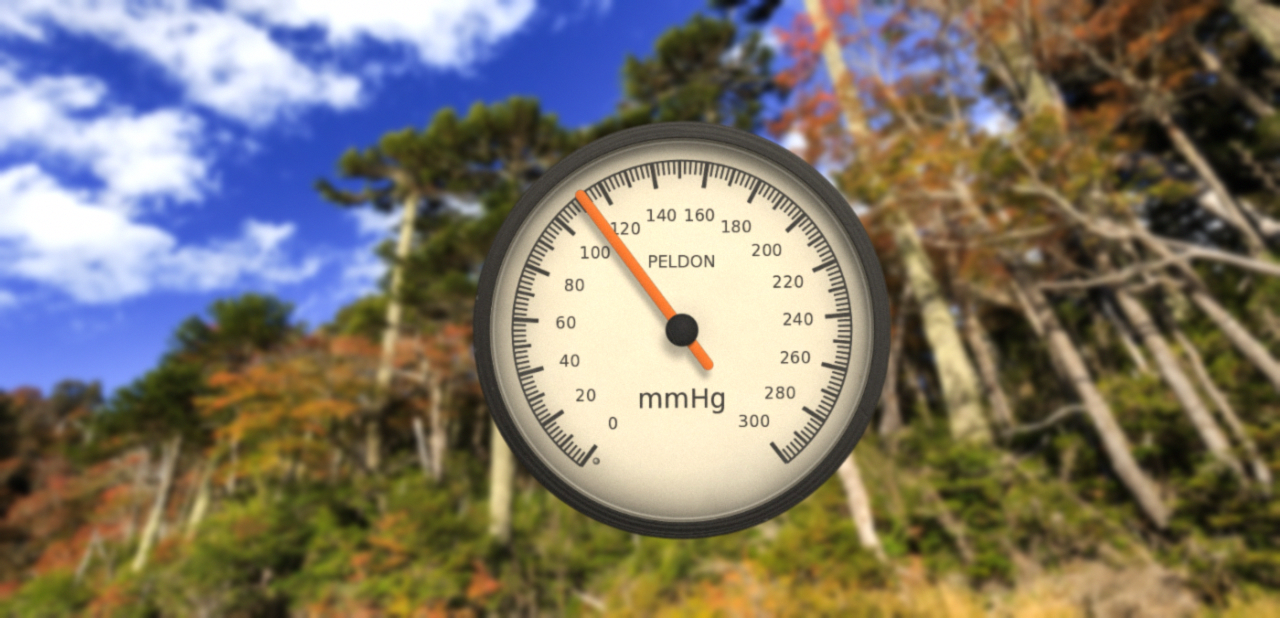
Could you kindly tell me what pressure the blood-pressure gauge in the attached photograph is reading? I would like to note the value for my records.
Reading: 112 mmHg
